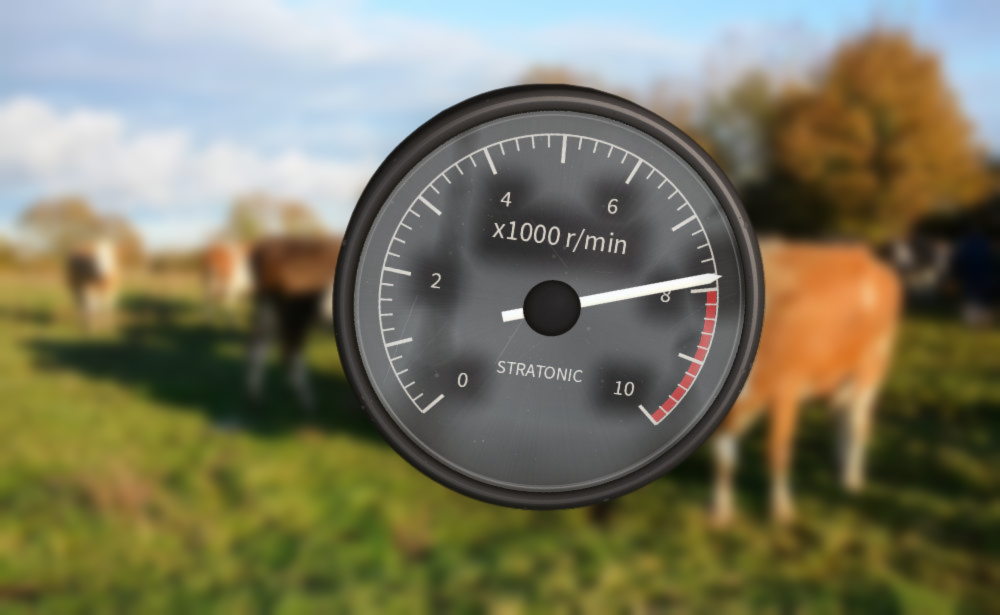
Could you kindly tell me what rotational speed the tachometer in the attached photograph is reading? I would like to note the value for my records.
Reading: 7800 rpm
